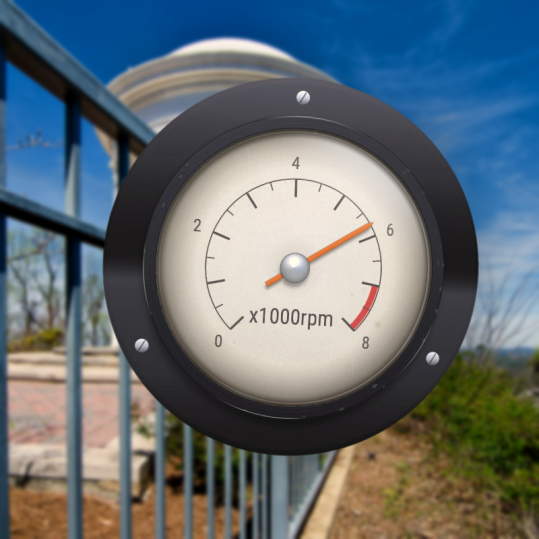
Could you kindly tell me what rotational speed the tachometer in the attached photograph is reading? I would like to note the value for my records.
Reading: 5750 rpm
